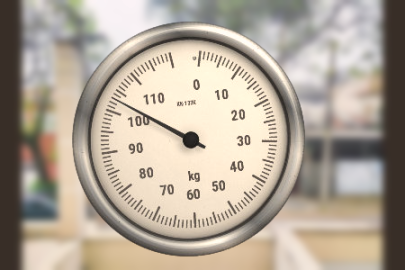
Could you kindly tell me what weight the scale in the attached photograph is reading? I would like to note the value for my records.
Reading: 103 kg
